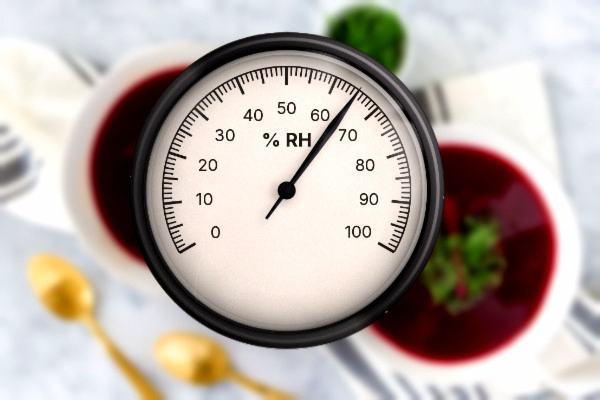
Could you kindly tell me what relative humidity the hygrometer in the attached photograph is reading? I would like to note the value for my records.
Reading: 65 %
